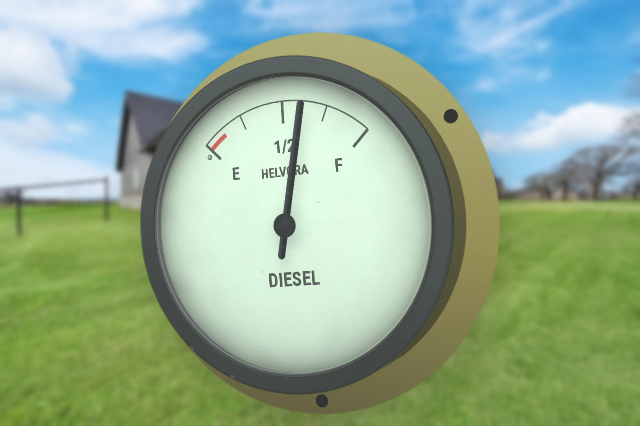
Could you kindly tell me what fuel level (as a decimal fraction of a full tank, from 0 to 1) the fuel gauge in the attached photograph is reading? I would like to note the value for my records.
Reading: 0.625
